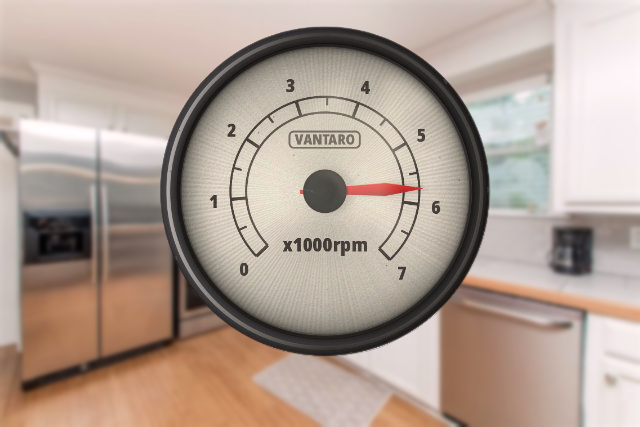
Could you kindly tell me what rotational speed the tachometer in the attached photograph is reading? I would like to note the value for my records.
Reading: 5750 rpm
